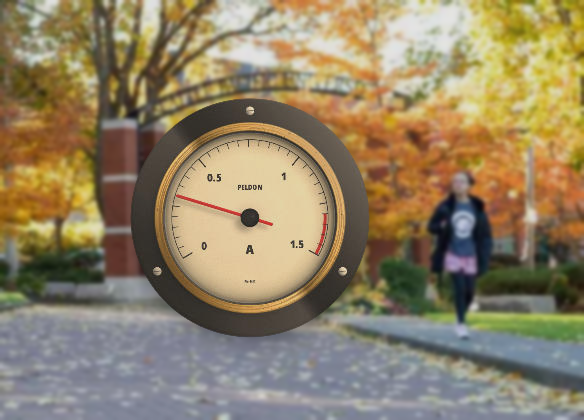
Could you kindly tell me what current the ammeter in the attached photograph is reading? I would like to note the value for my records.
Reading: 0.3 A
